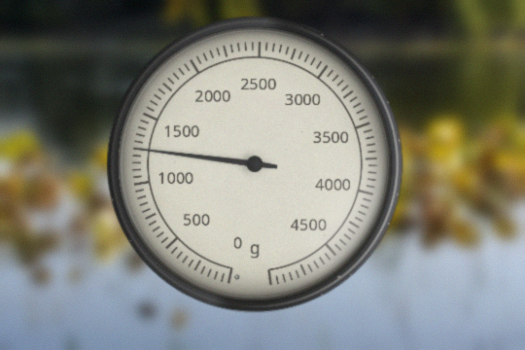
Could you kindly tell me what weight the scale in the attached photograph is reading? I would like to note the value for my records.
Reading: 1250 g
